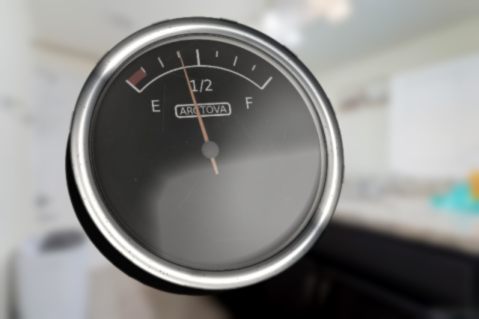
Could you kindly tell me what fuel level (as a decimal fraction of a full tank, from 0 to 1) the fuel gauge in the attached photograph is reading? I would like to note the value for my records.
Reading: 0.375
